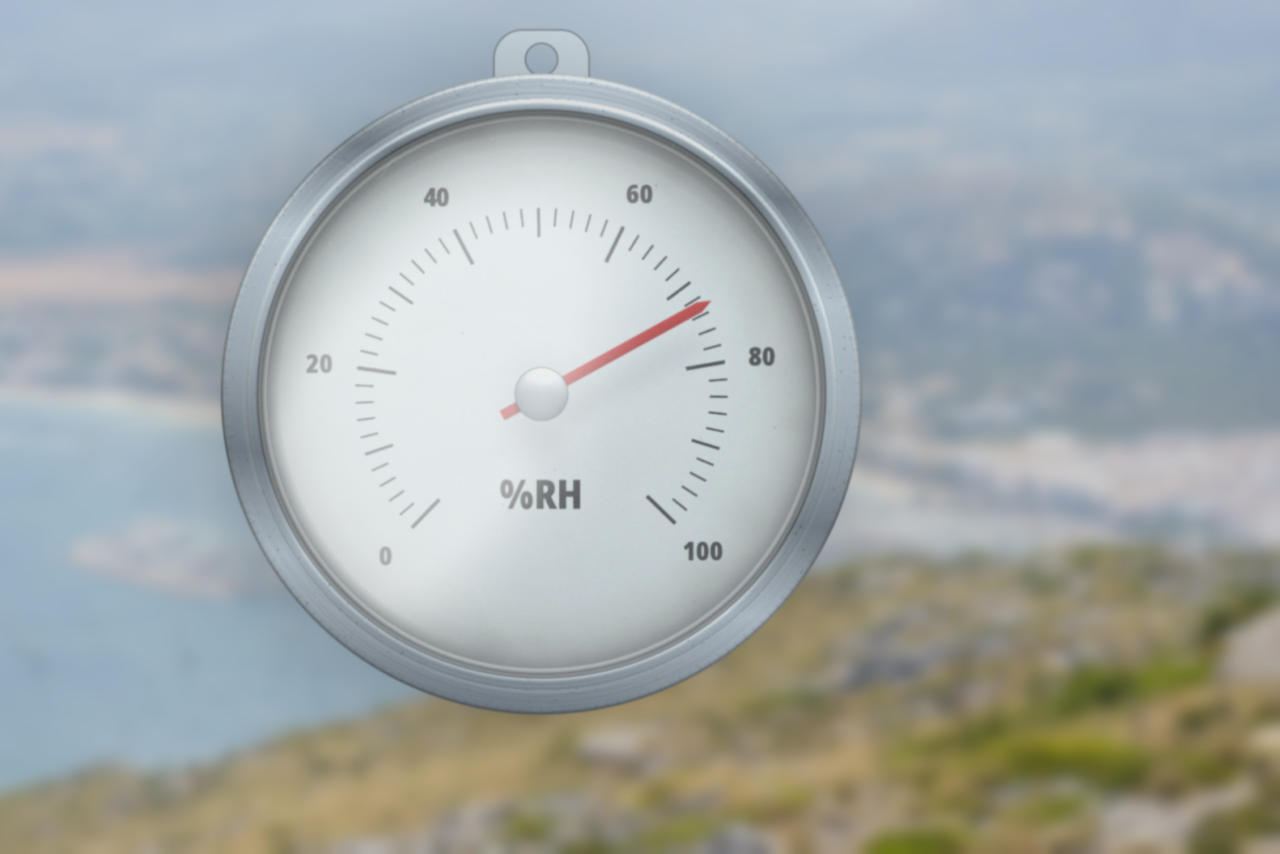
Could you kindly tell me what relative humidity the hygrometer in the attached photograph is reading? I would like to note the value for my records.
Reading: 73 %
